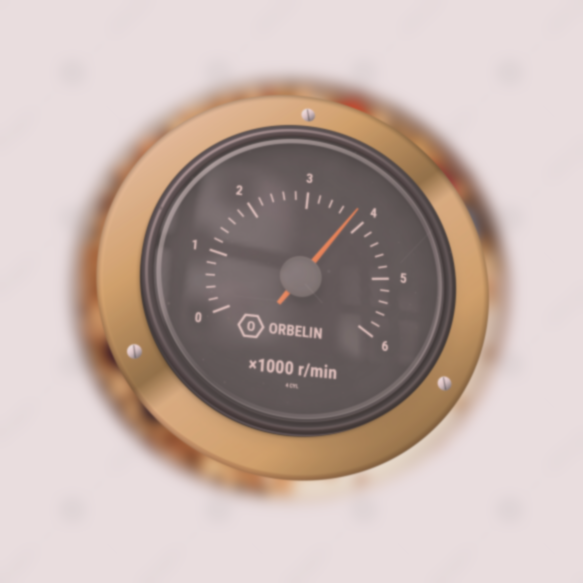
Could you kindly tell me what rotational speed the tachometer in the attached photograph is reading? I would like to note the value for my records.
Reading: 3800 rpm
